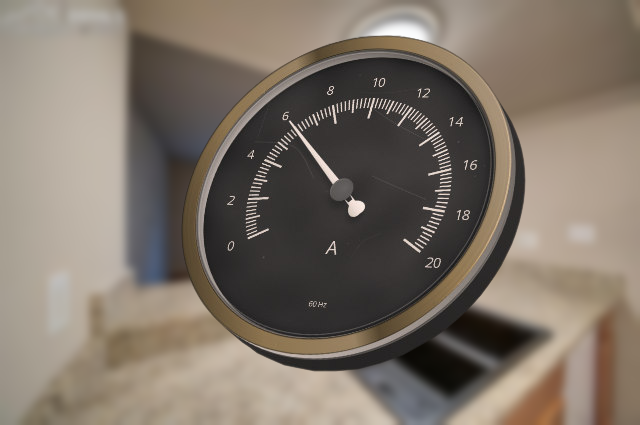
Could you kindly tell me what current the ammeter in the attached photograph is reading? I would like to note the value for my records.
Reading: 6 A
